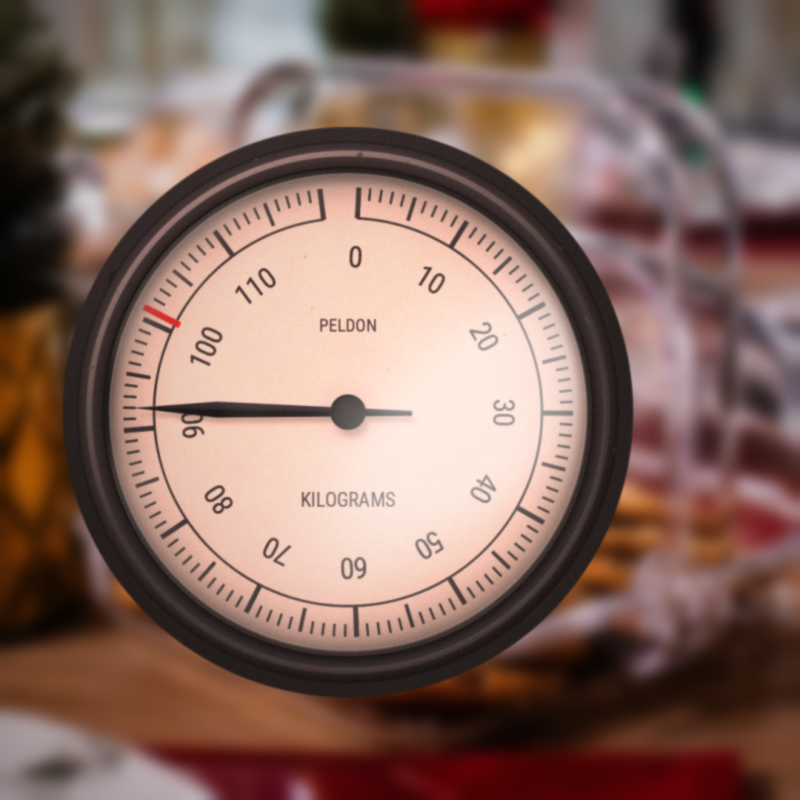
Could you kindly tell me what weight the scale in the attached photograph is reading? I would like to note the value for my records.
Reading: 92 kg
